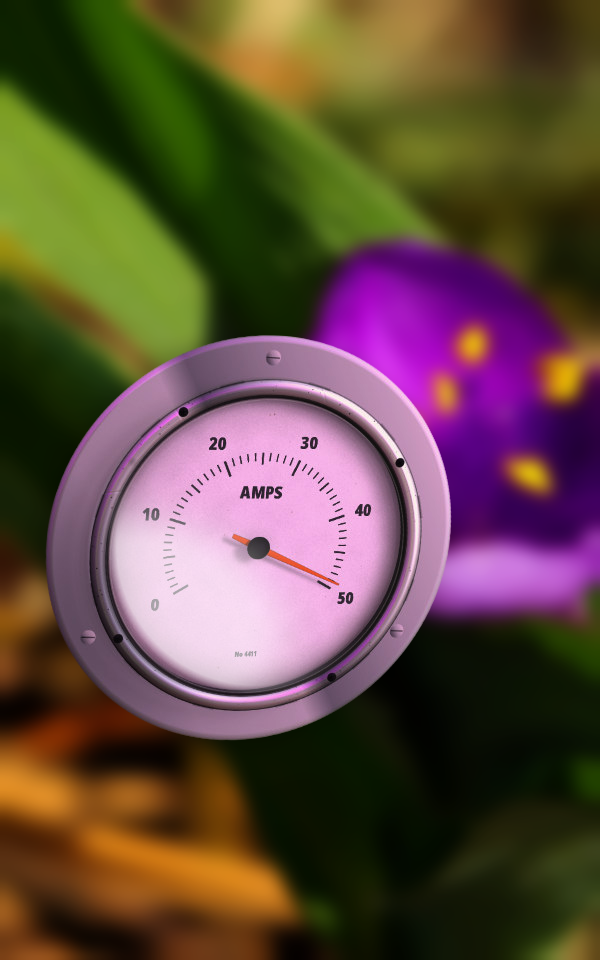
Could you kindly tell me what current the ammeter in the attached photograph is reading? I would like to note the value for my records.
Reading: 49 A
